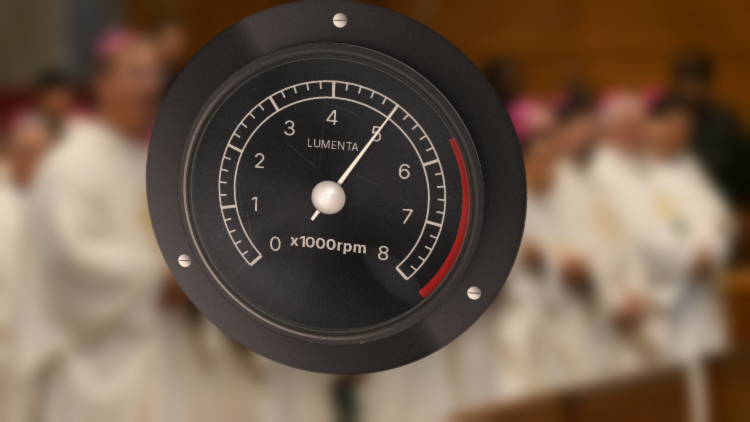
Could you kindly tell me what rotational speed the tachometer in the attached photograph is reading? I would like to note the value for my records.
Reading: 5000 rpm
